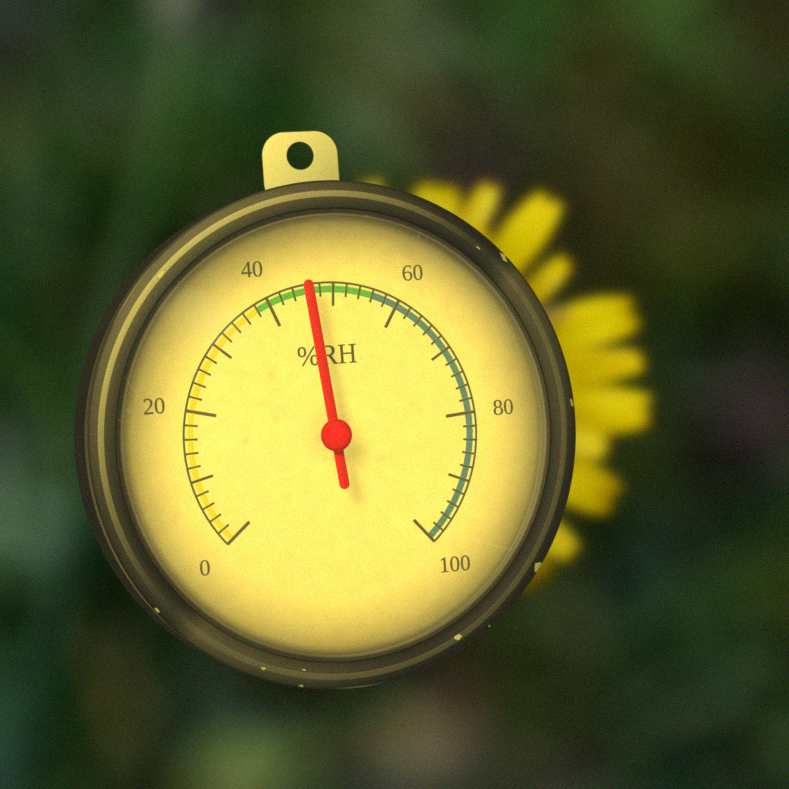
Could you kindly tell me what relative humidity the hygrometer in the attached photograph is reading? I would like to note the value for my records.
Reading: 46 %
